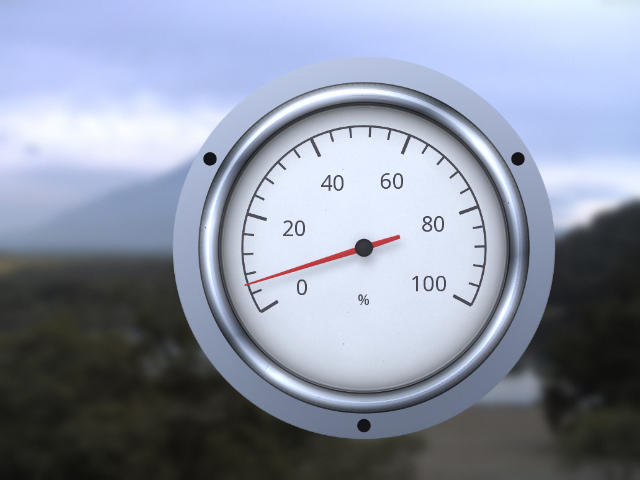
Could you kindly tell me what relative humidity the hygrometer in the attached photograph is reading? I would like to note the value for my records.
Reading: 6 %
